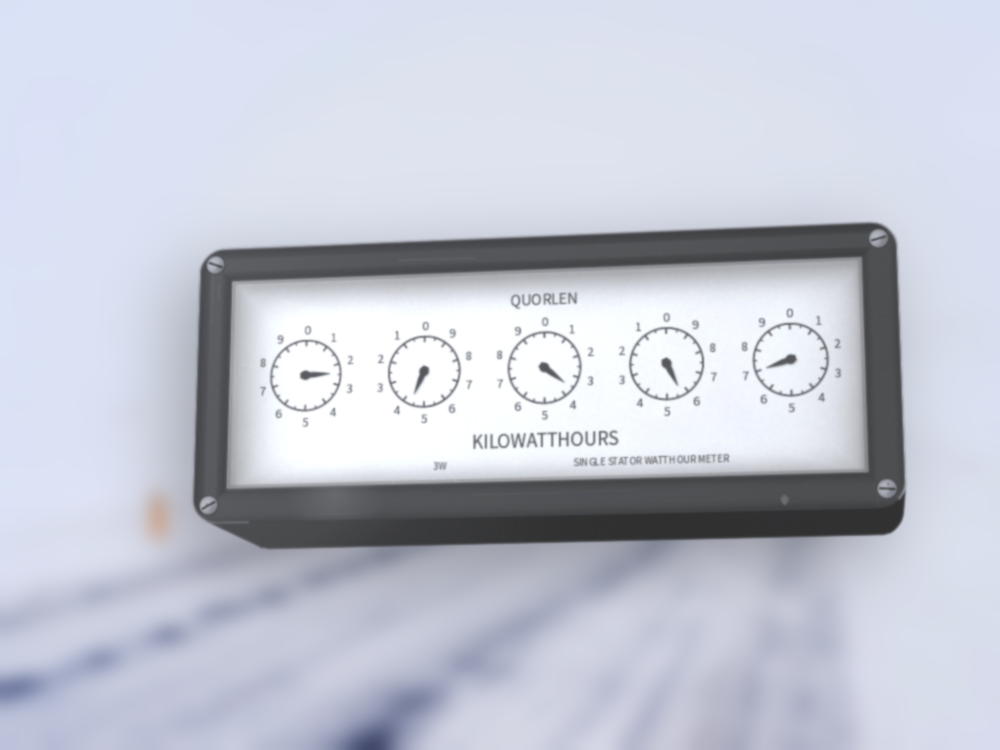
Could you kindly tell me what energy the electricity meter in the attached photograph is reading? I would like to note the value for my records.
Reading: 24357 kWh
